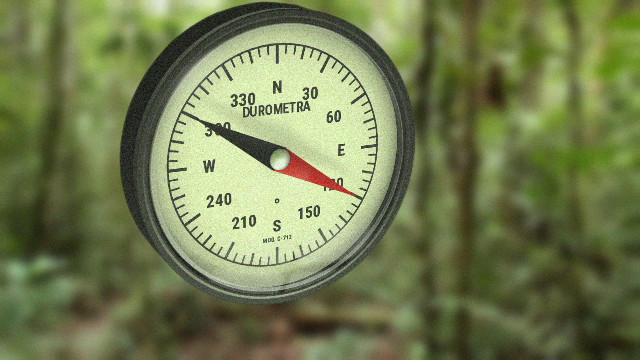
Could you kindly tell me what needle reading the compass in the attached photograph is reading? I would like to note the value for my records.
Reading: 120 °
